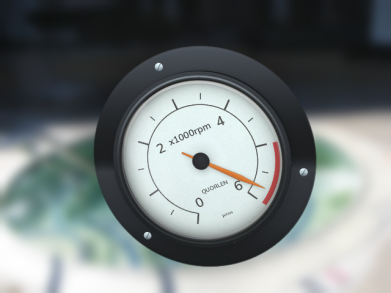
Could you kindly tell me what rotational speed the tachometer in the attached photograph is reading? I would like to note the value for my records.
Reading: 5750 rpm
